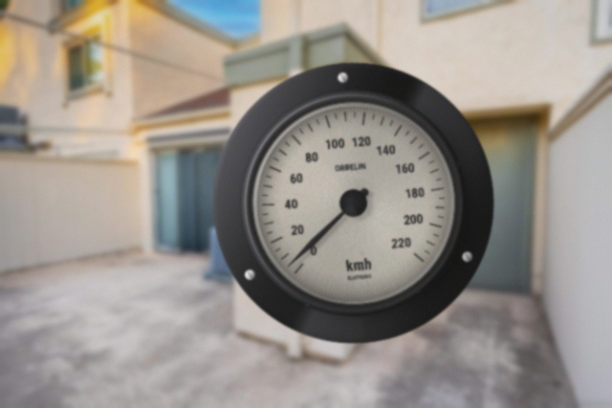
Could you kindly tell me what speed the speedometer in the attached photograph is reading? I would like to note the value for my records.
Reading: 5 km/h
